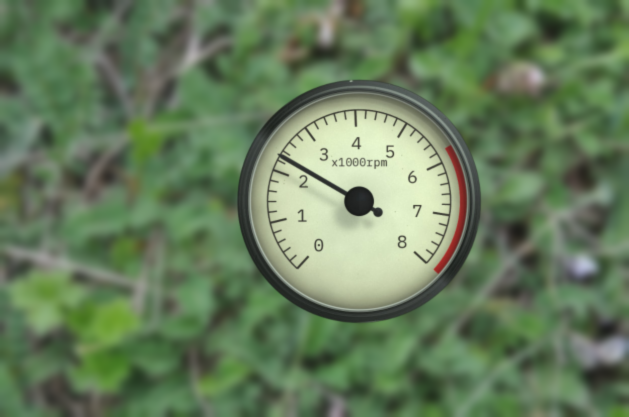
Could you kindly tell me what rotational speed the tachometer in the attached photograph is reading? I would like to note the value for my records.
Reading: 2300 rpm
